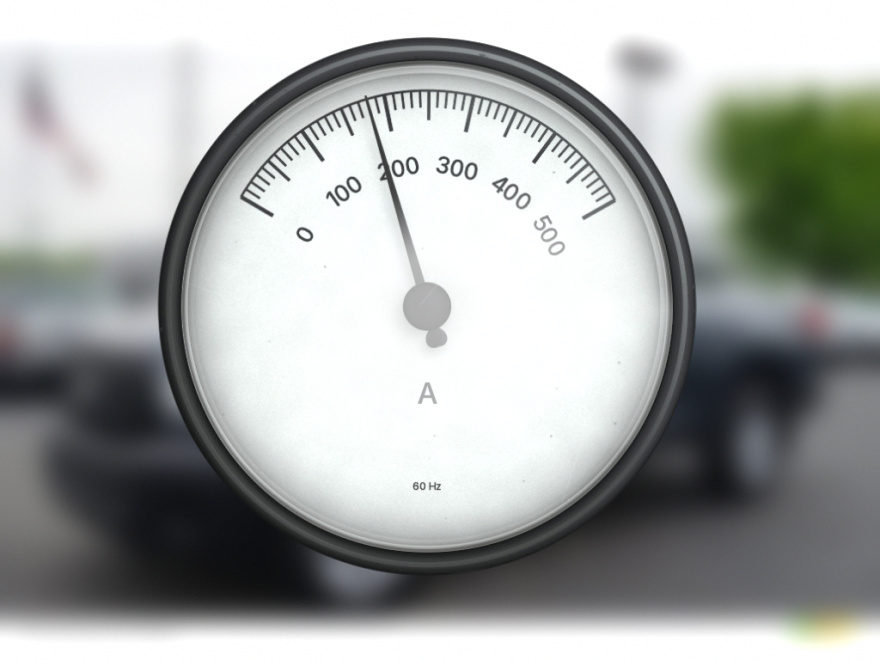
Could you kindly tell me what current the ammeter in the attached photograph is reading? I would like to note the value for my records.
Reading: 180 A
